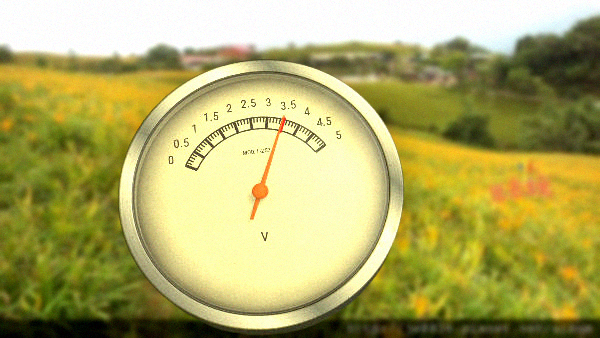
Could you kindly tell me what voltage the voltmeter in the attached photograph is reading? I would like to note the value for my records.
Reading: 3.5 V
